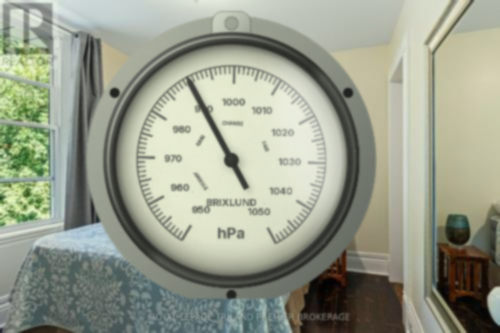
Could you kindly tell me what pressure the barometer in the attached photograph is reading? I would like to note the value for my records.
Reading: 990 hPa
